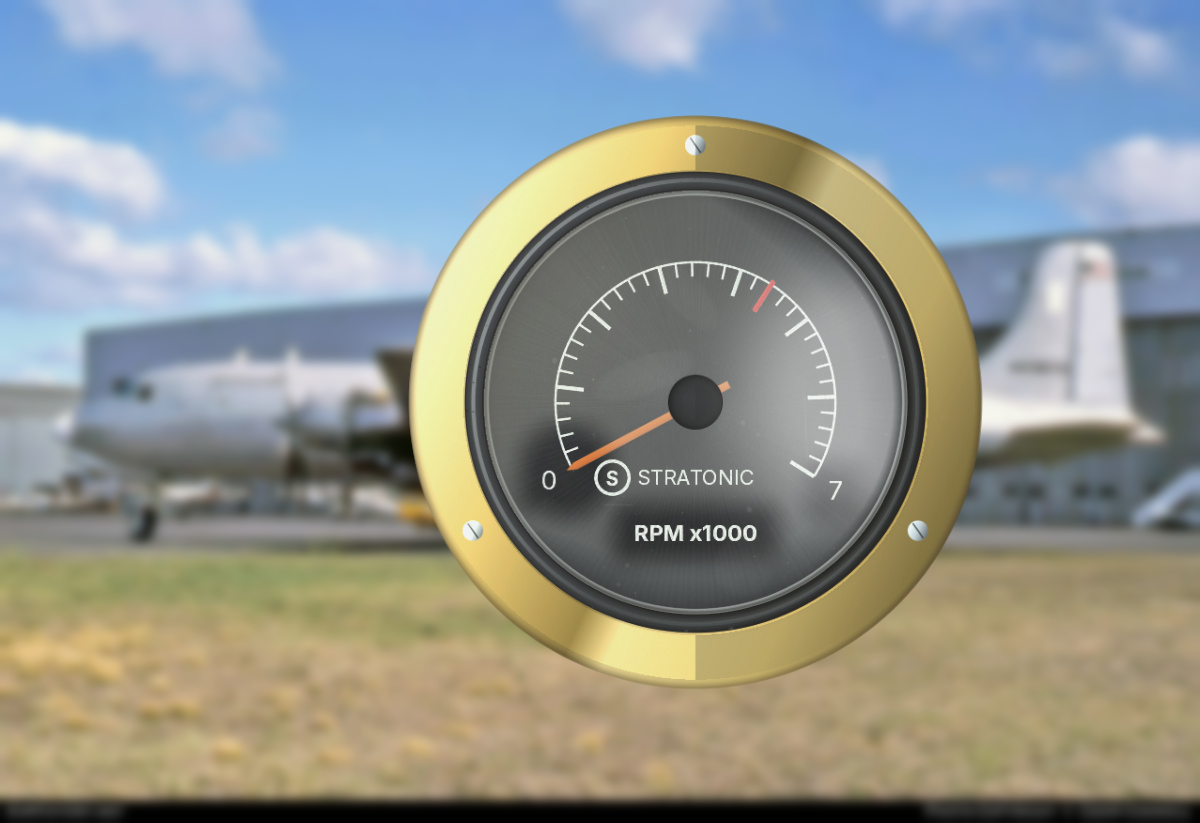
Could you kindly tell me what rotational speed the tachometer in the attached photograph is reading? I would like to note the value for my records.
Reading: 0 rpm
